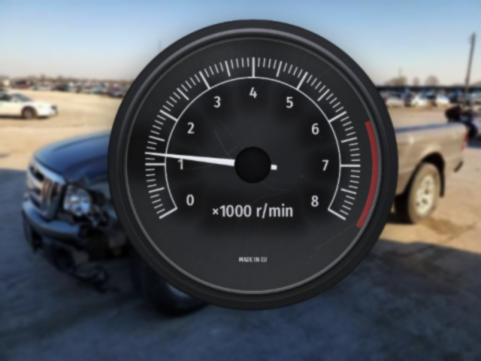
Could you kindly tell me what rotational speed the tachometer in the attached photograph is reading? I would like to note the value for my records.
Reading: 1200 rpm
